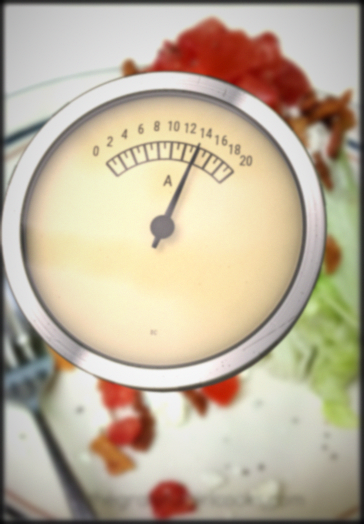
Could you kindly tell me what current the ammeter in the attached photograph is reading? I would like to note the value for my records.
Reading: 14 A
